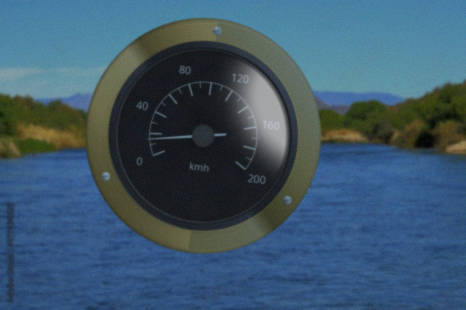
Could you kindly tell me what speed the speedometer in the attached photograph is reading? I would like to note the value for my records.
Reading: 15 km/h
